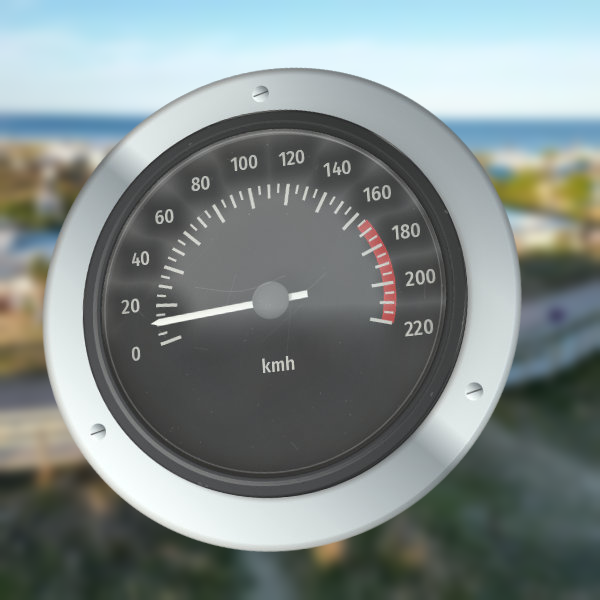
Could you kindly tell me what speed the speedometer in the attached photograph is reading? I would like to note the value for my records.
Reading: 10 km/h
